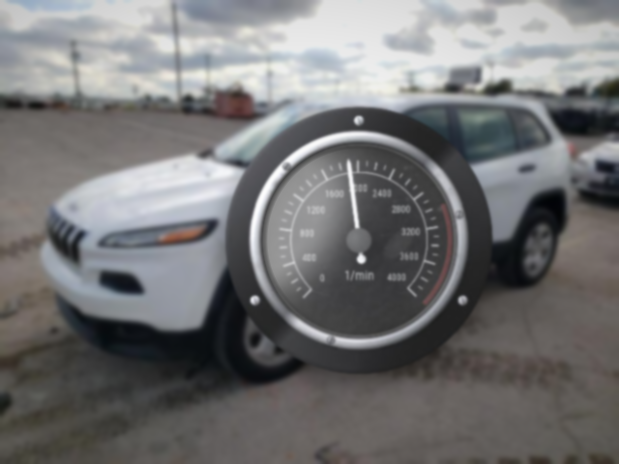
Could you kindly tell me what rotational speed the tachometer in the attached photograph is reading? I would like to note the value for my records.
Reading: 1900 rpm
